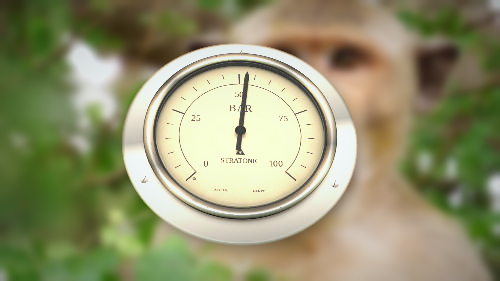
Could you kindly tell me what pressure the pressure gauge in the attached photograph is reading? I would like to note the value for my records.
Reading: 52.5 bar
